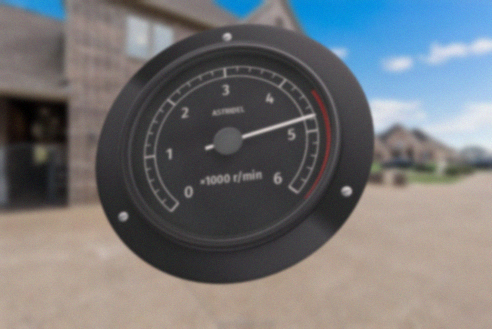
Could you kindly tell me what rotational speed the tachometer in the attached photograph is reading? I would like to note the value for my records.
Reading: 4800 rpm
